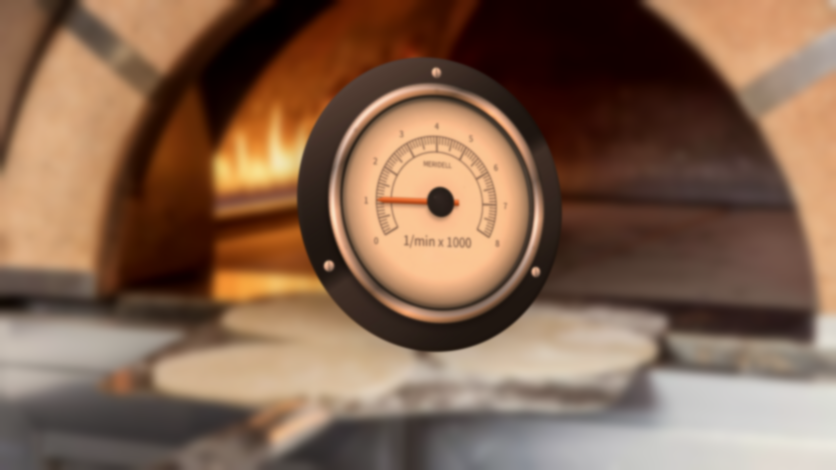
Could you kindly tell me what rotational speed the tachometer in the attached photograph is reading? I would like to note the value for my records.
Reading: 1000 rpm
